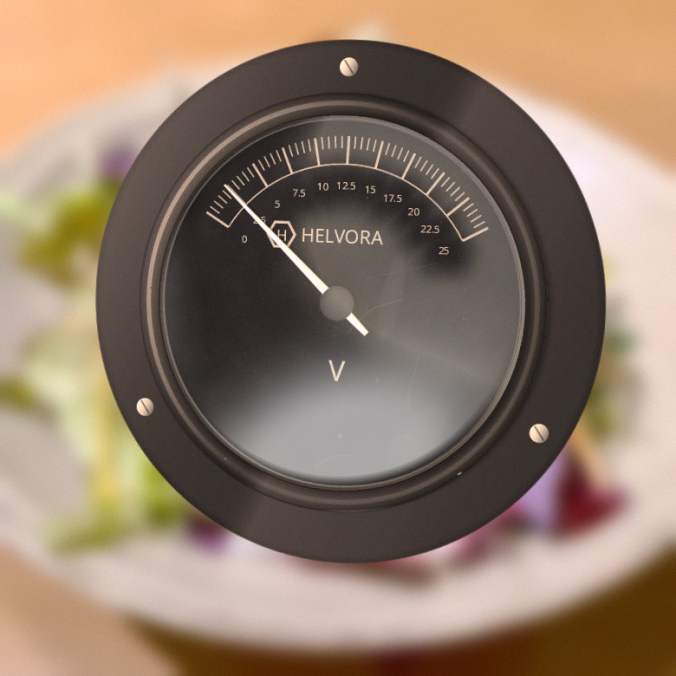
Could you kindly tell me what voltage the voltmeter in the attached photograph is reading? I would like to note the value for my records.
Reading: 2.5 V
